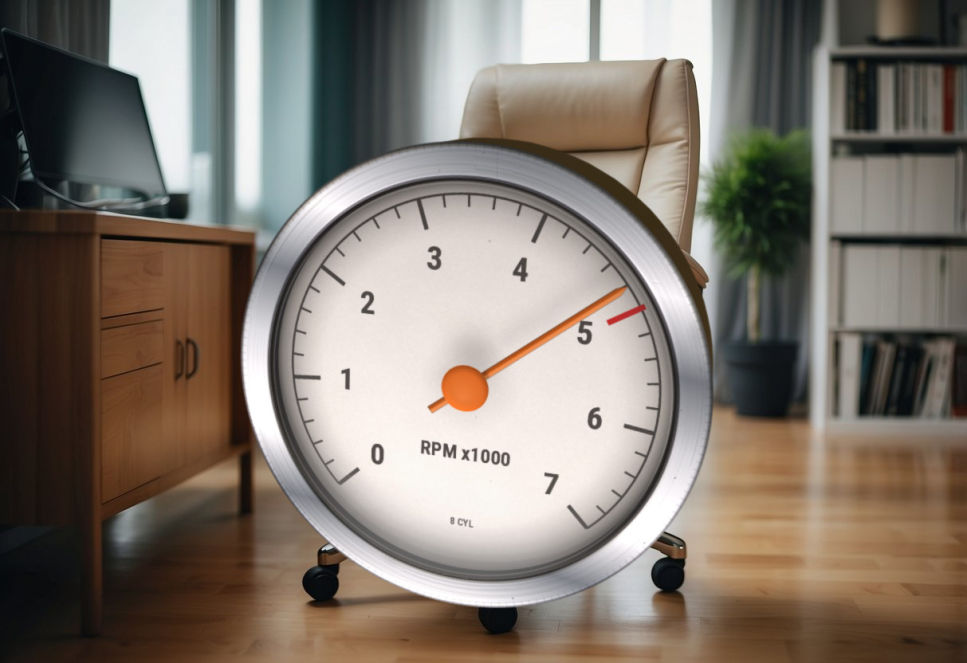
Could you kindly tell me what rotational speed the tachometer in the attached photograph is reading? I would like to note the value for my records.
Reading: 4800 rpm
